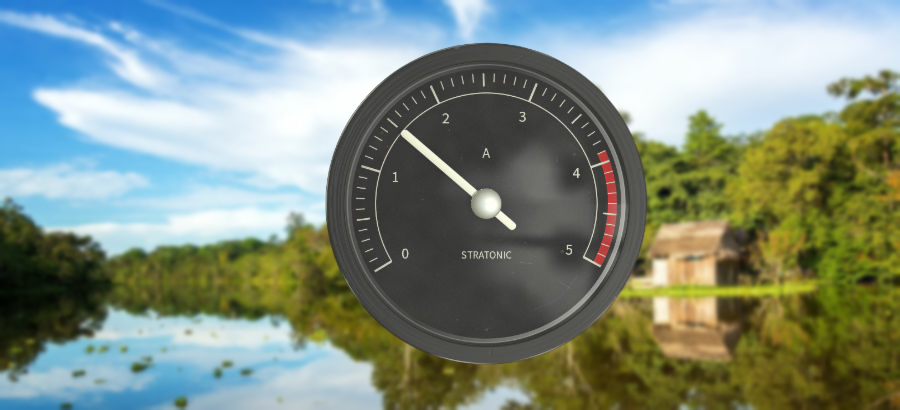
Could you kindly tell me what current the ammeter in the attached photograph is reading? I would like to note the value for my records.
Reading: 1.5 A
